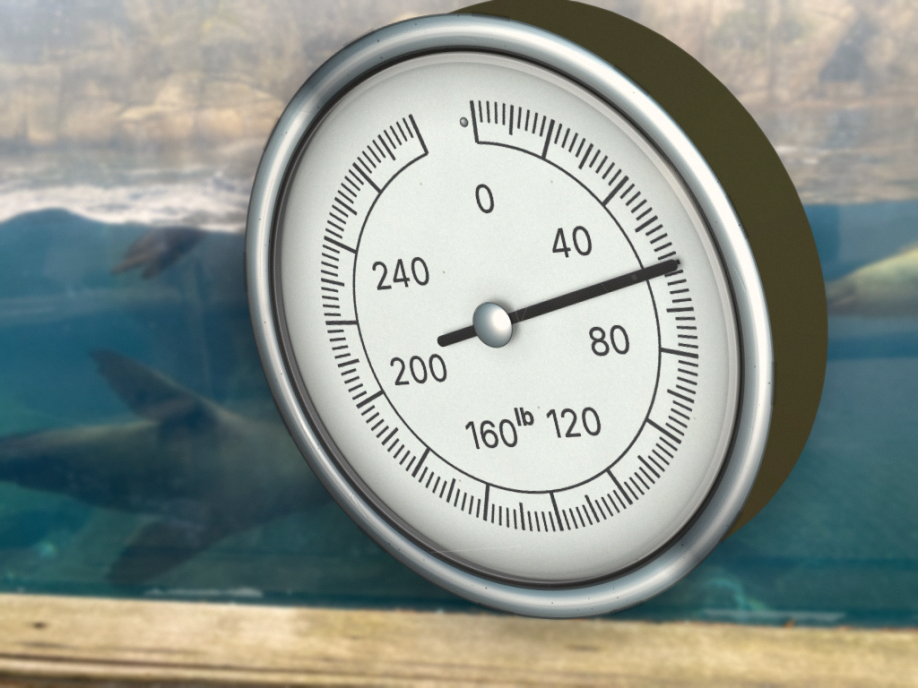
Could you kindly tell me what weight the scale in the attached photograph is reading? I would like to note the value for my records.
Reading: 60 lb
